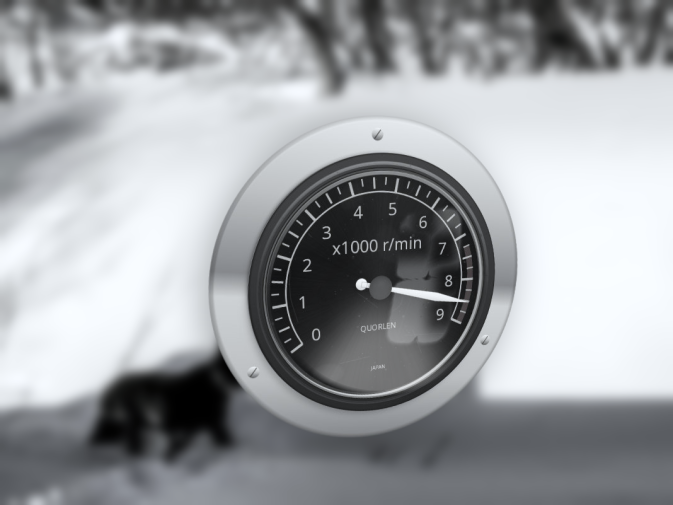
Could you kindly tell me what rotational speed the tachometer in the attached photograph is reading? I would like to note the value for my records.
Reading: 8500 rpm
